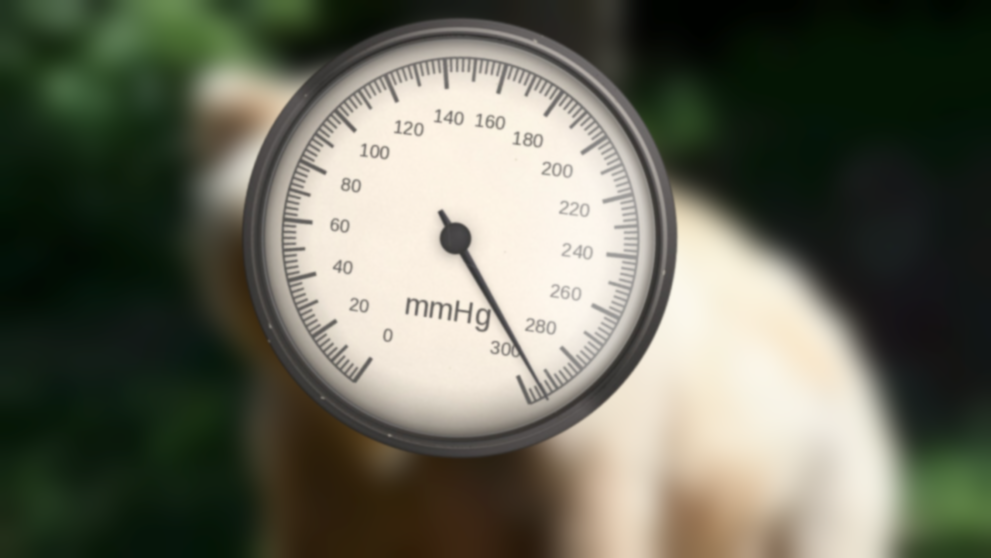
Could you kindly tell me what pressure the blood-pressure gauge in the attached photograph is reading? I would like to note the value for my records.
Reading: 294 mmHg
